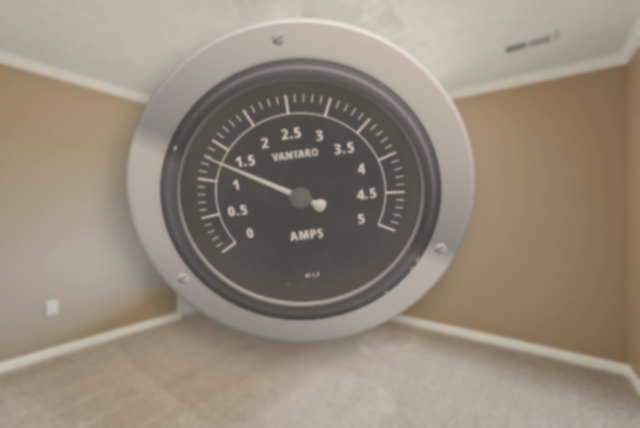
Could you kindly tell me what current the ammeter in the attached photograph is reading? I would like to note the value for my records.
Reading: 1.3 A
